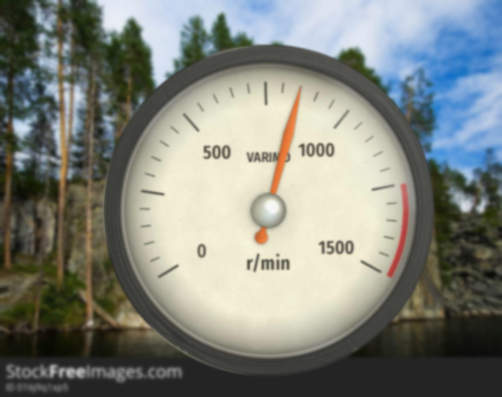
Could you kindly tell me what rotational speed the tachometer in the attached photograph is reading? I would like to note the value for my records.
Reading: 850 rpm
